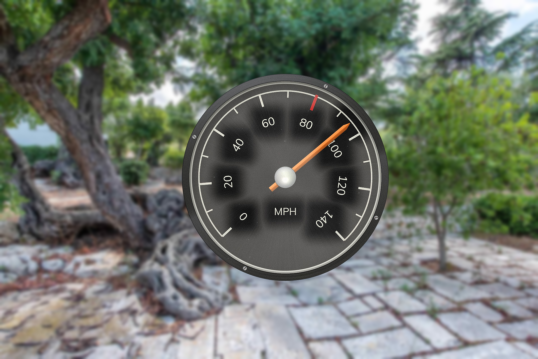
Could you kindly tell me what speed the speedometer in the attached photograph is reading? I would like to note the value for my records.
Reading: 95 mph
